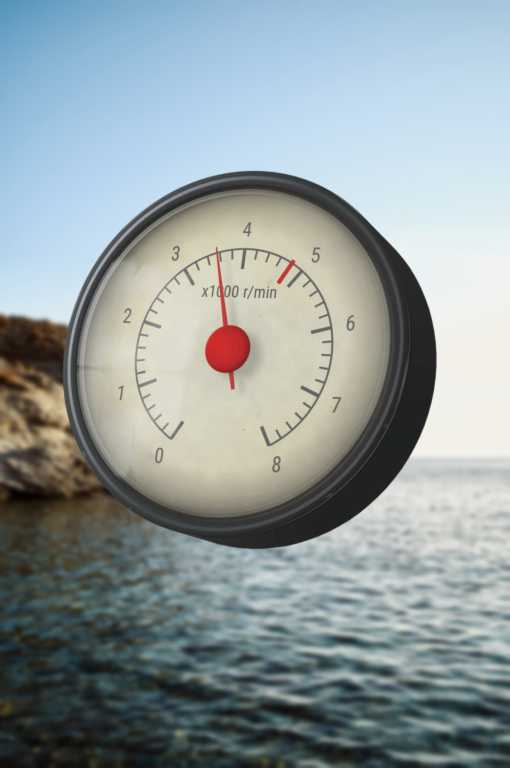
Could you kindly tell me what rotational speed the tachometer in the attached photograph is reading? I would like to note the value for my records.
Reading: 3600 rpm
